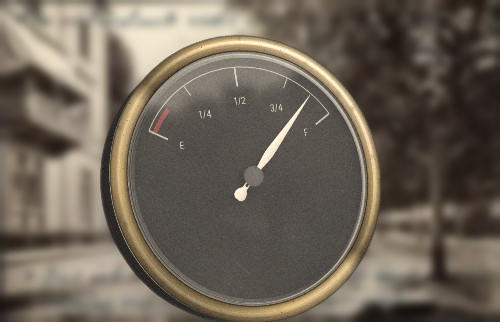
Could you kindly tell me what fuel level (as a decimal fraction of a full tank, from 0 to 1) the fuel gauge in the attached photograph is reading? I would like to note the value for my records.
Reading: 0.875
